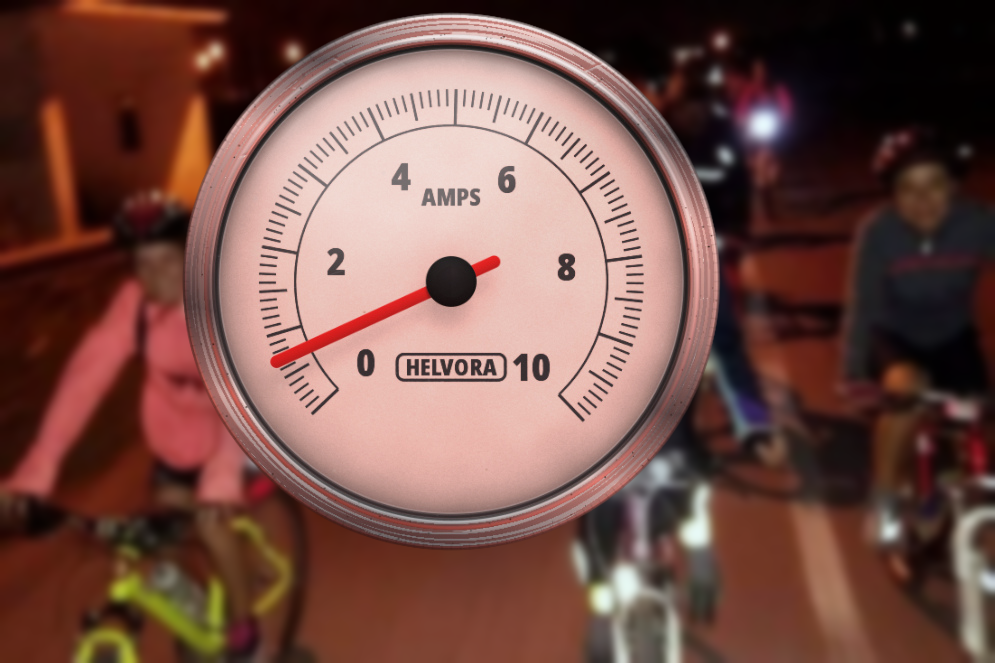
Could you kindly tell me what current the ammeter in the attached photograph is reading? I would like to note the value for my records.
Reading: 0.7 A
